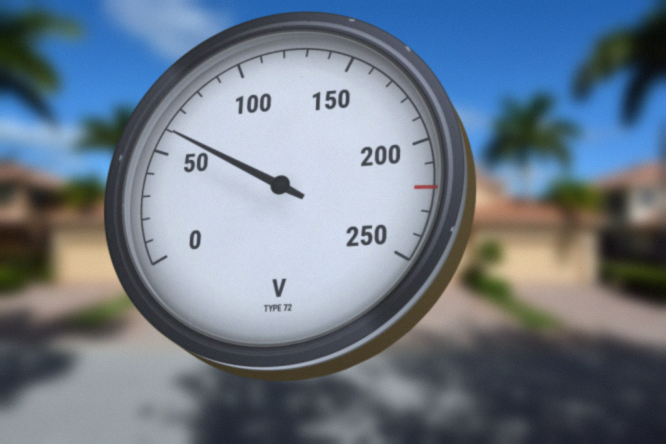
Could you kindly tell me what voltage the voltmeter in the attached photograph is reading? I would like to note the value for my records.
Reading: 60 V
